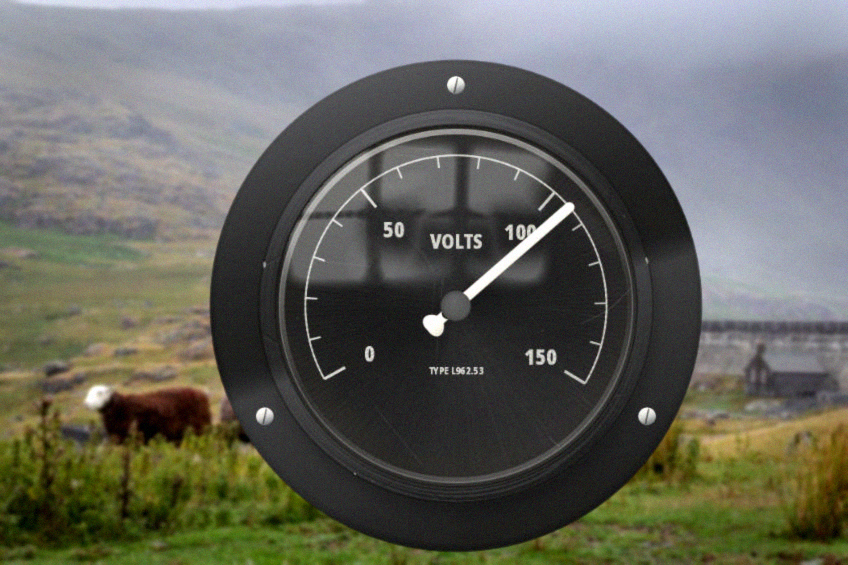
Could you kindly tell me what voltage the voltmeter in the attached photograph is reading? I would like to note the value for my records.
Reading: 105 V
